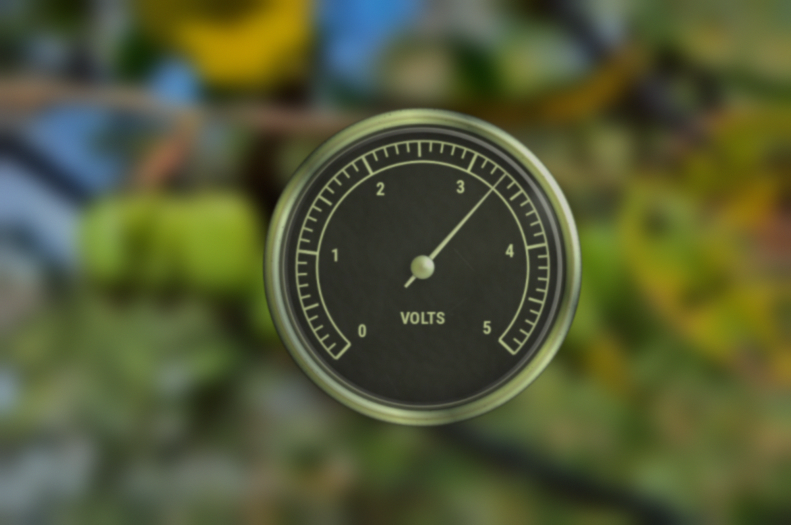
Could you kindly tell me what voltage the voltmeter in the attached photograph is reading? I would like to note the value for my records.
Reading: 3.3 V
